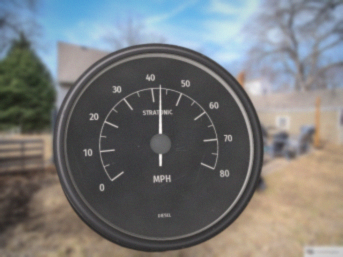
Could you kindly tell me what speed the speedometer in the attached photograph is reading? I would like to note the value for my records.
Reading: 42.5 mph
